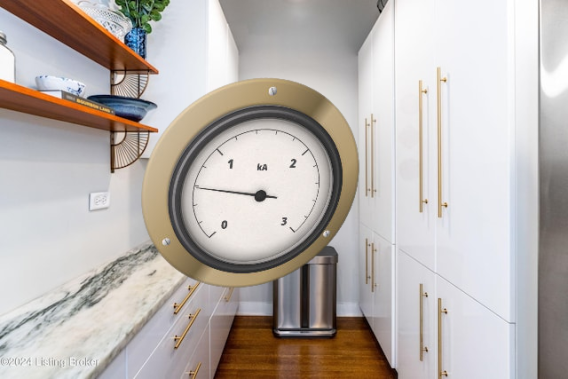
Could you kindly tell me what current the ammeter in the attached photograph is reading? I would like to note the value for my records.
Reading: 0.6 kA
